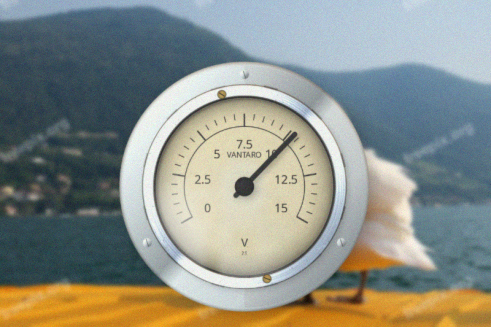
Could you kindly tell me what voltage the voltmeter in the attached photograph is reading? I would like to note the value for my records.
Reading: 10.25 V
